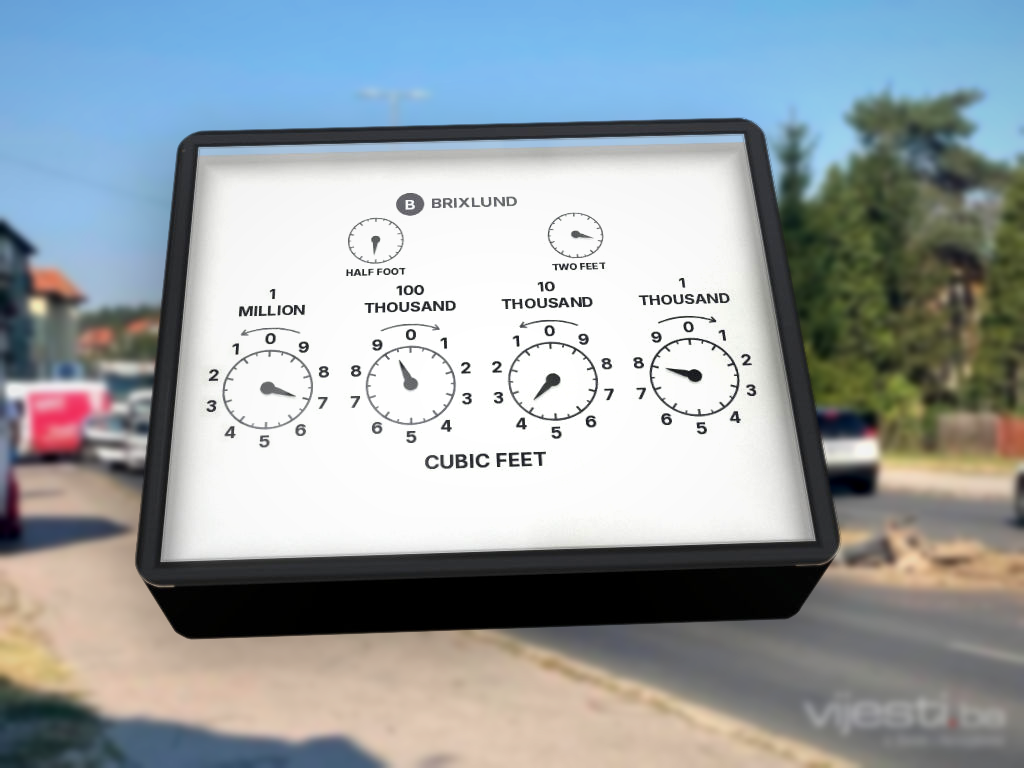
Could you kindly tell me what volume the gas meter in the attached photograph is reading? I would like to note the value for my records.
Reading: 693800 ft³
